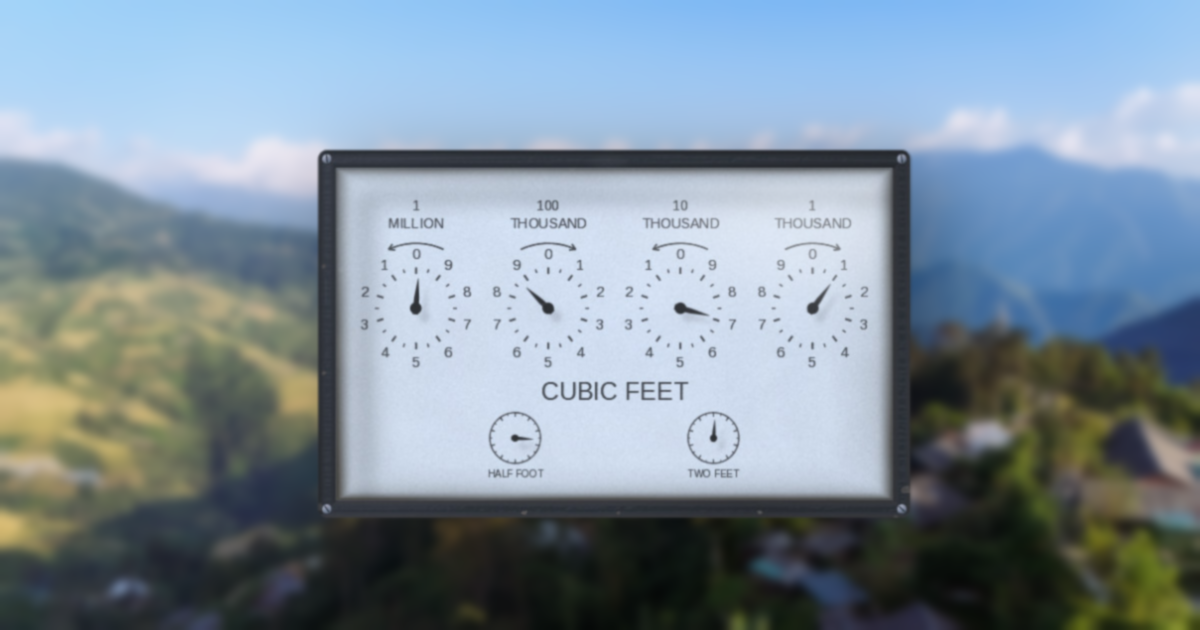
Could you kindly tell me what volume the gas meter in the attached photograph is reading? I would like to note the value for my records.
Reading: 987100 ft³
